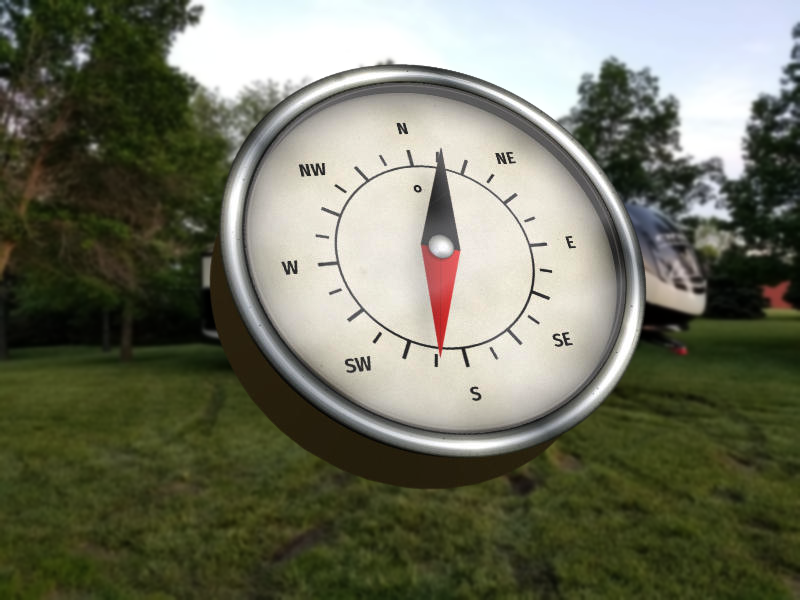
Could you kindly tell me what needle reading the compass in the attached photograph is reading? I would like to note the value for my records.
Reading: 195 °
